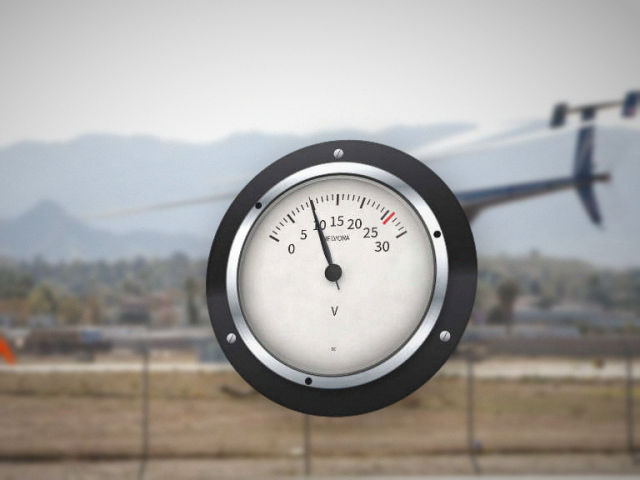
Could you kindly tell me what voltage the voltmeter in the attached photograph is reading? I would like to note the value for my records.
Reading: 10 V
